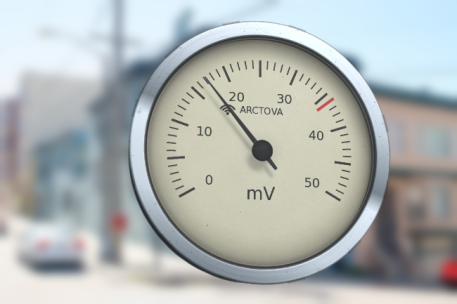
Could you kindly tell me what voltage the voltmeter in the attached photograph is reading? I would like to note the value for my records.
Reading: 17 mV
